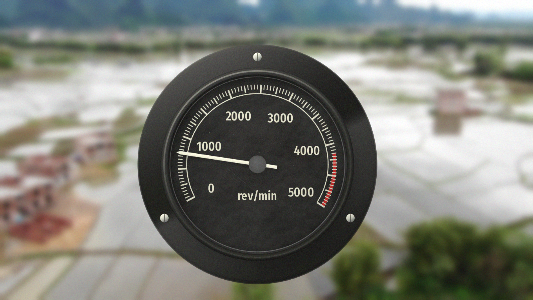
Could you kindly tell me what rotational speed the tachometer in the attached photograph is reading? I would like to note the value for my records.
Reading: 750 rpm
